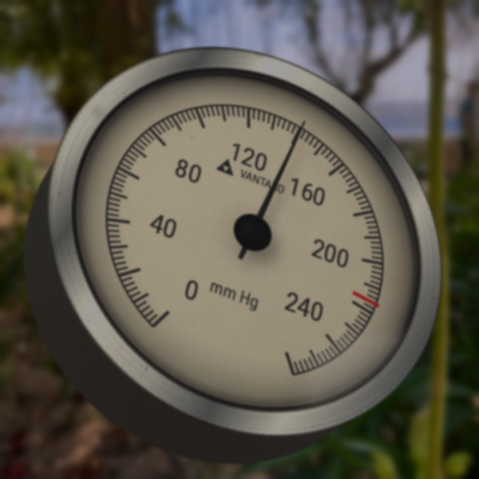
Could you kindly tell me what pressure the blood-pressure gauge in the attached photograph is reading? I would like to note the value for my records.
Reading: 140 mmHg
